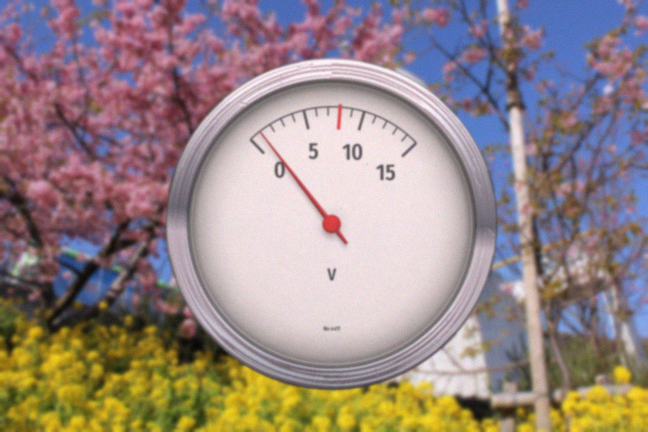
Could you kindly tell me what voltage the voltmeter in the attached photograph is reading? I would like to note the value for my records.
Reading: 1 V
